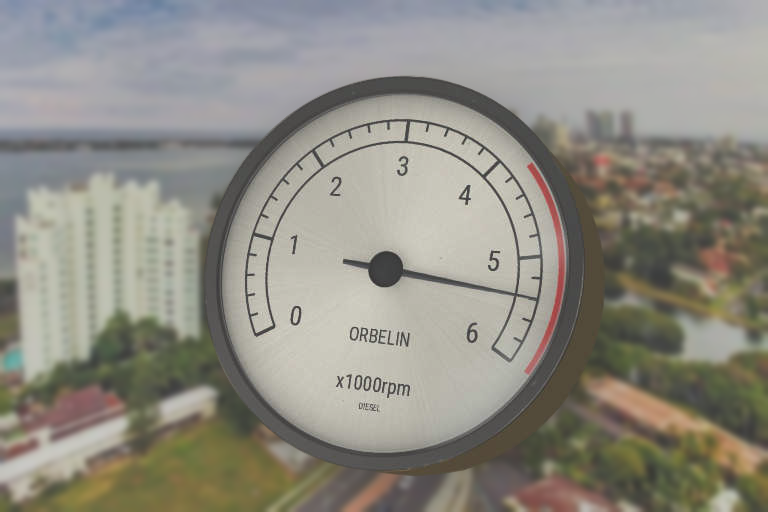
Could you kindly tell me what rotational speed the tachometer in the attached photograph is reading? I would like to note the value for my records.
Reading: 5400 rpm
